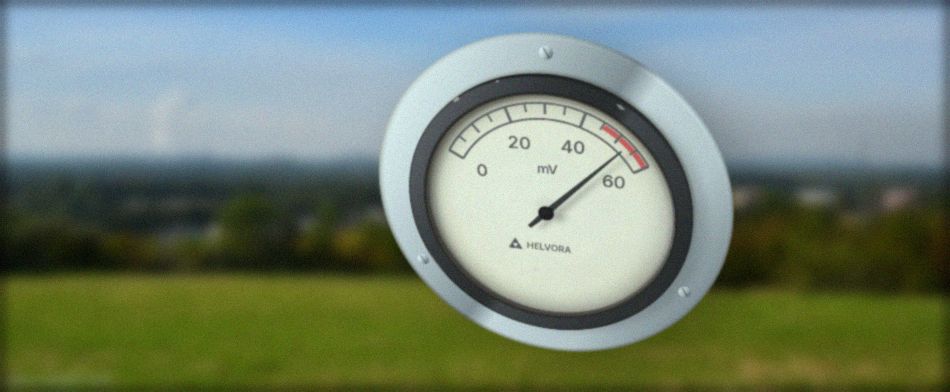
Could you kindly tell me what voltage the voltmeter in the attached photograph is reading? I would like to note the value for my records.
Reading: 52.5 mV
